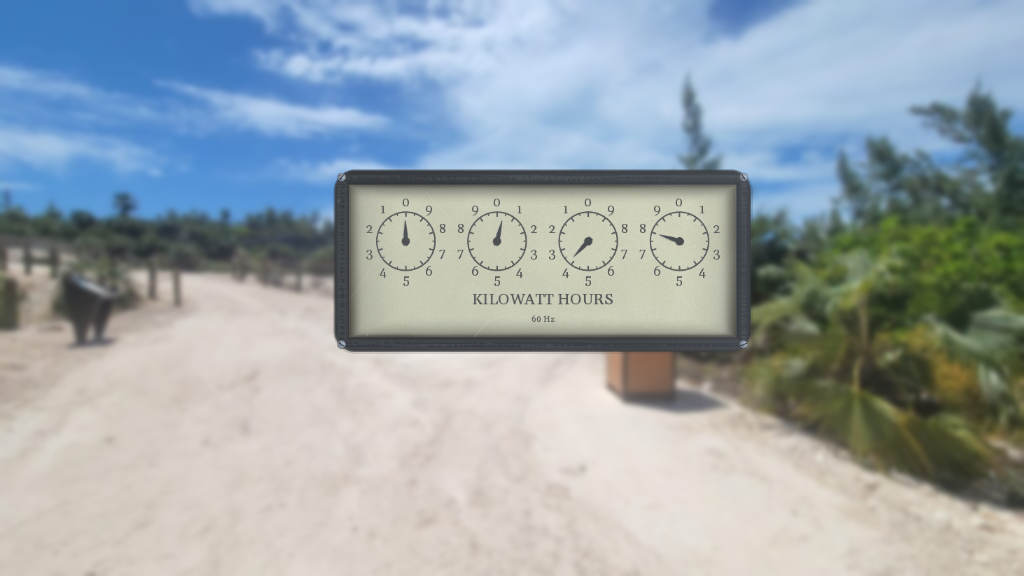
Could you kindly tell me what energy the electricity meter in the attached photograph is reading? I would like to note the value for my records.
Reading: 38 kWh
